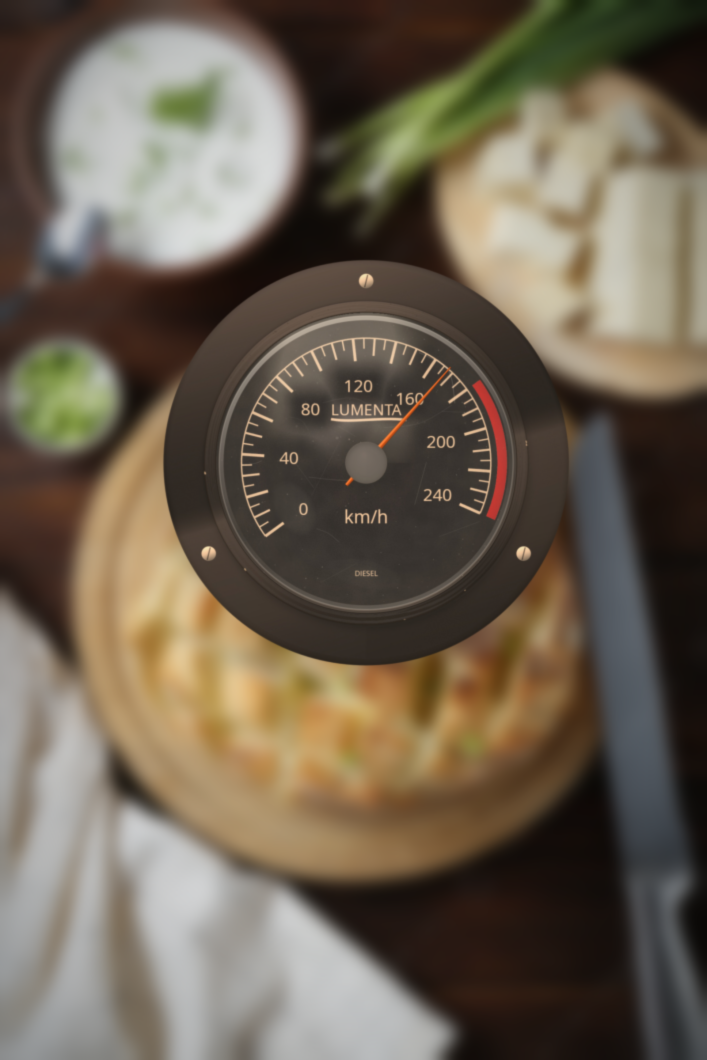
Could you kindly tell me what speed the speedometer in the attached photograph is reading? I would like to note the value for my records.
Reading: 167.5 km/h
